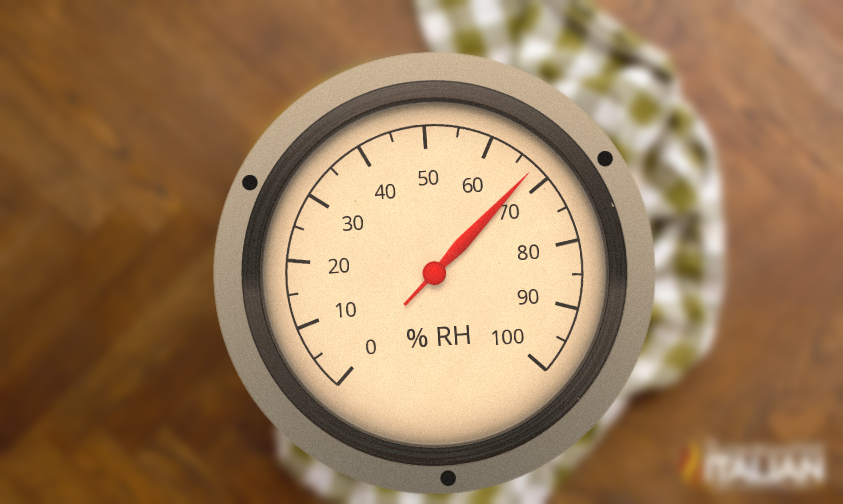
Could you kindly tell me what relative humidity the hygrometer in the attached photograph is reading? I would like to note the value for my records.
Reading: 67.5 %
